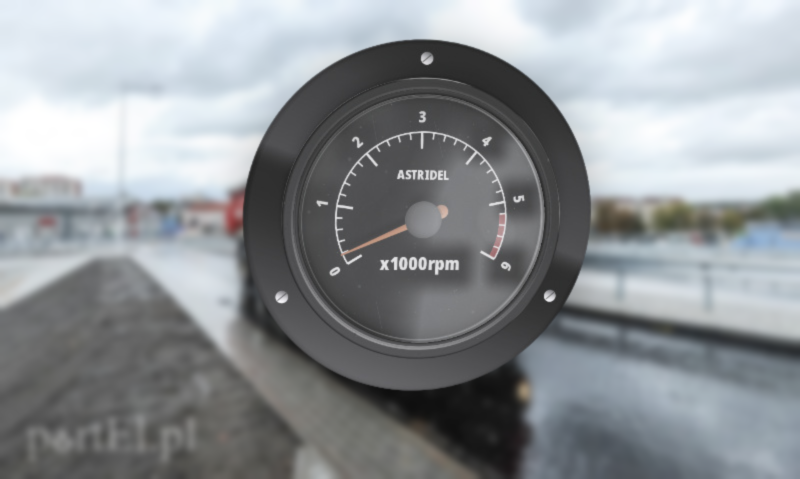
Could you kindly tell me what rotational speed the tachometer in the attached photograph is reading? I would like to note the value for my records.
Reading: 200 rpm
